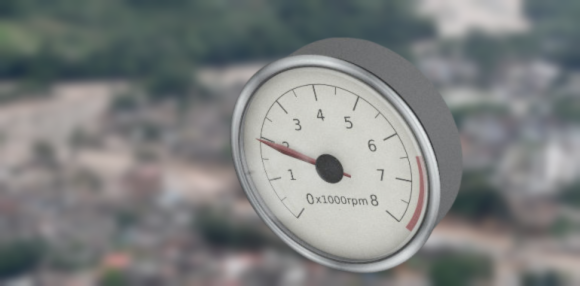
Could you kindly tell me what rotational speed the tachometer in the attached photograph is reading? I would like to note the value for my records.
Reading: 2000 rpm
